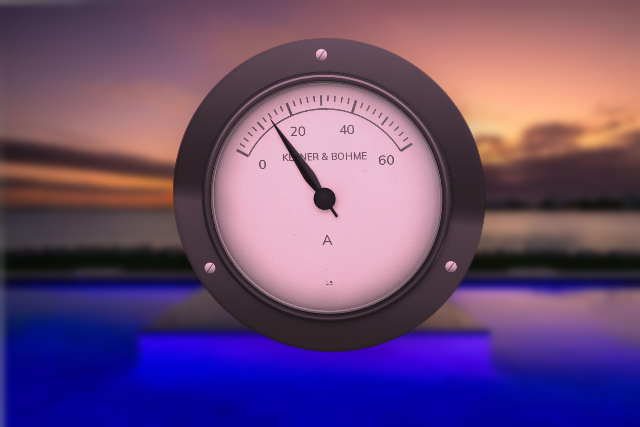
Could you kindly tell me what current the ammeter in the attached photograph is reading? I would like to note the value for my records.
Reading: 14 A
